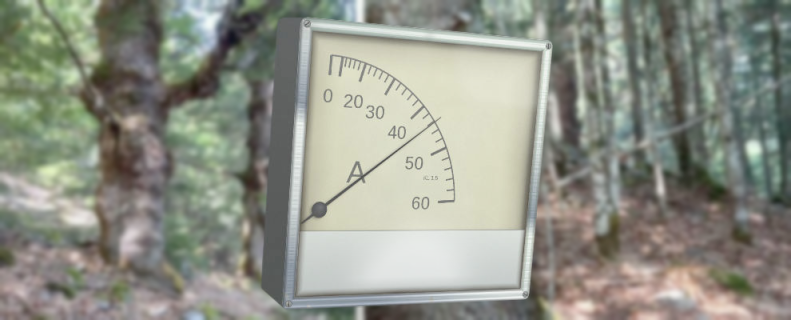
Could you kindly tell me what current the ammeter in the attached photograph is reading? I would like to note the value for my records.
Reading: 44 A
